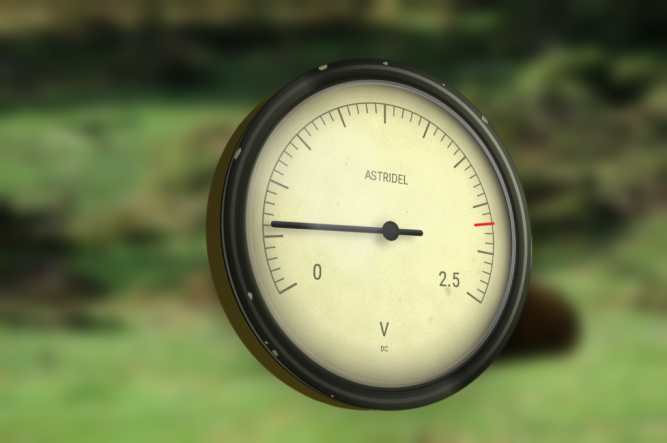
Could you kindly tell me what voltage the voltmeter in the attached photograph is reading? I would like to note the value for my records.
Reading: 0.3 V
